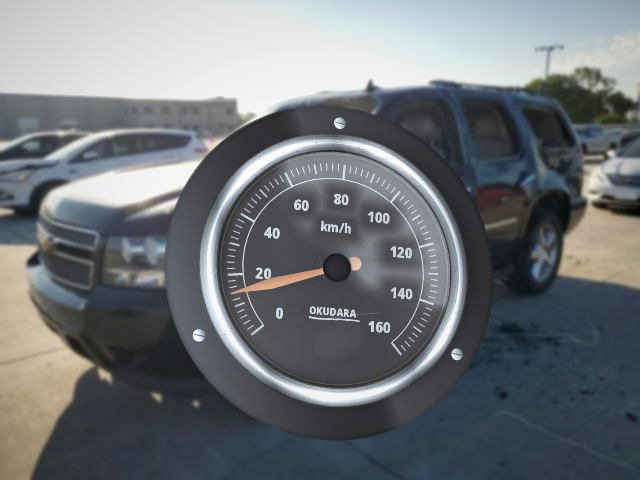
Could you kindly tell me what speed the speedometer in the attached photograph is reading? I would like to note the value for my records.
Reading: 14 km/h
